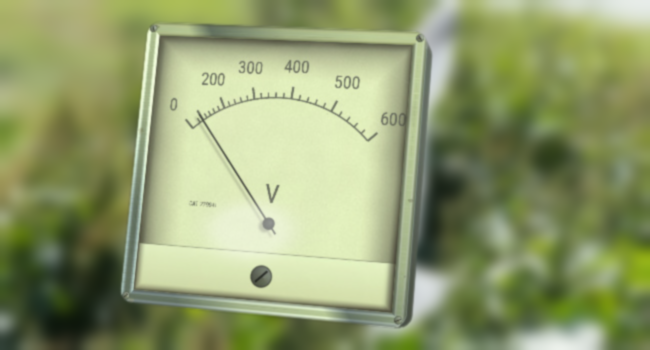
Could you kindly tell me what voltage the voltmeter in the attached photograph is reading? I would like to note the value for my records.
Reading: 100 V
